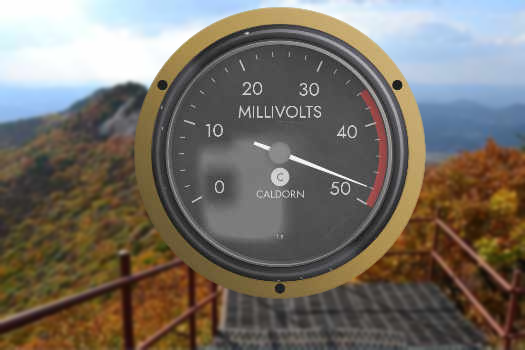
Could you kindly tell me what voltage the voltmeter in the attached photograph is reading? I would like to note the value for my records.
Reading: 48 mV
